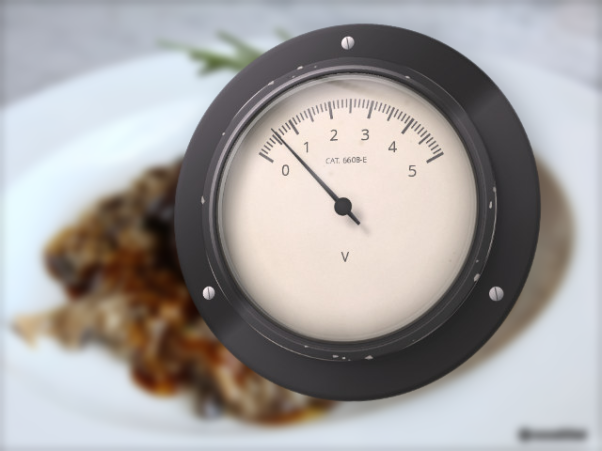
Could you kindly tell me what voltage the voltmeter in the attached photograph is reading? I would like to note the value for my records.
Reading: 0.6 V
